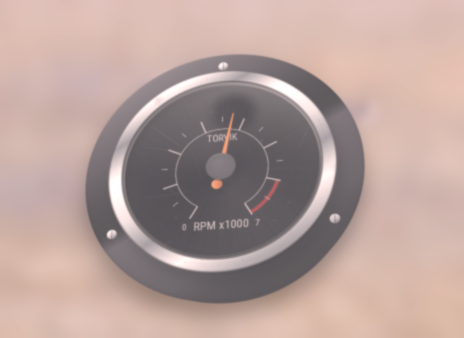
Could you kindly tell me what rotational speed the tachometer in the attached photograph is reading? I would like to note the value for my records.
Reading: 3750 rpm
